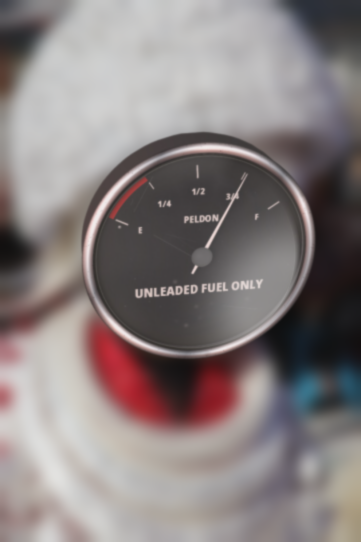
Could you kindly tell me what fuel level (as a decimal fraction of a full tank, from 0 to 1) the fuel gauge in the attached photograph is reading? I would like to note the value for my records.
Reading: 0.75
